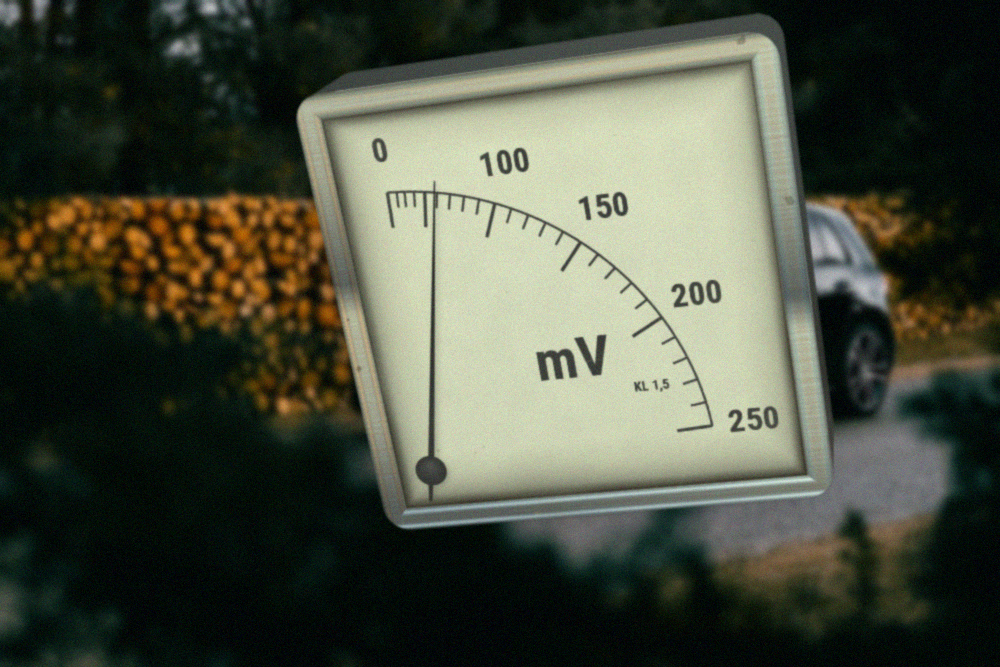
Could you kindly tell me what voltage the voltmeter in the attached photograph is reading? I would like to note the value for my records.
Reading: 60 mV
